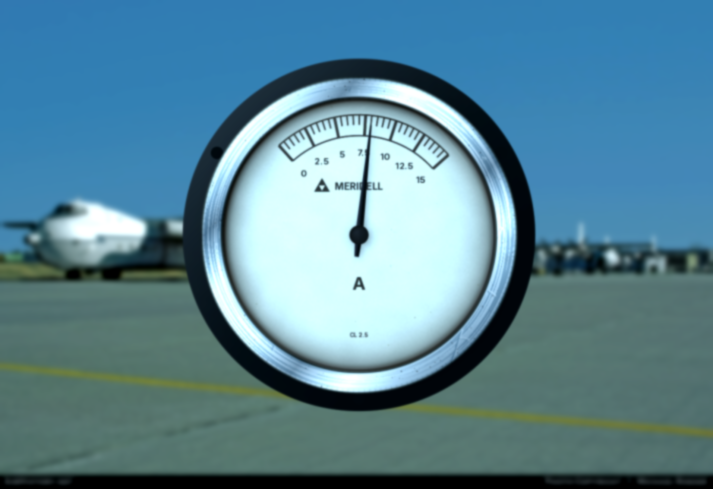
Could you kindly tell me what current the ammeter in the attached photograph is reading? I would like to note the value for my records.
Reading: 8 A
